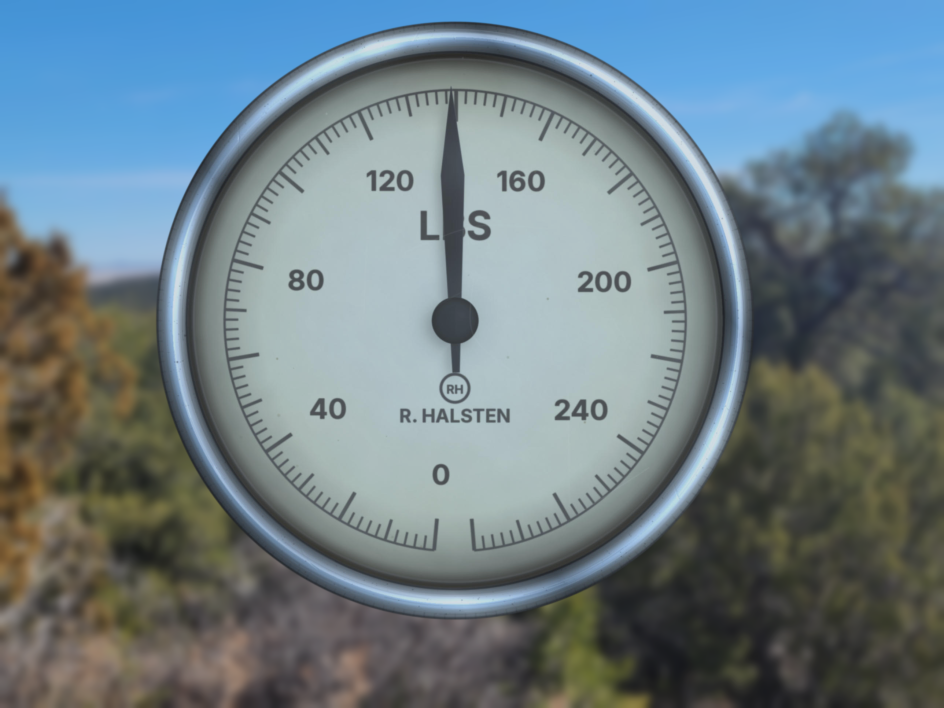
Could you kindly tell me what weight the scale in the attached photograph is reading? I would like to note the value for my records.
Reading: 139 lb
